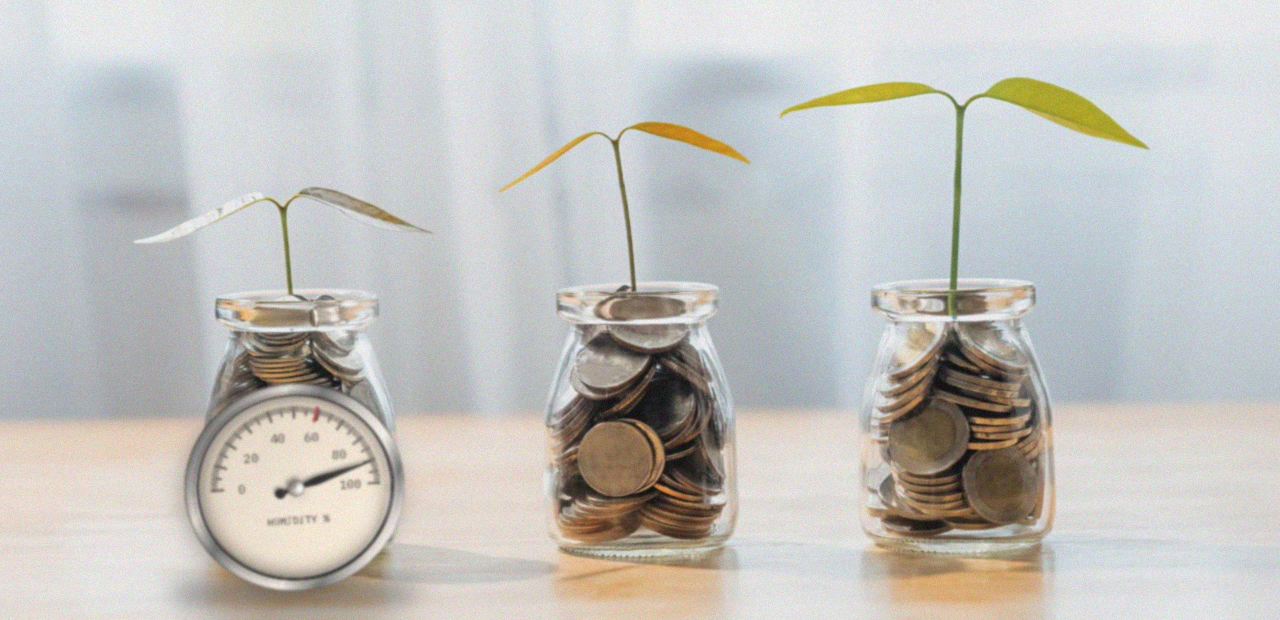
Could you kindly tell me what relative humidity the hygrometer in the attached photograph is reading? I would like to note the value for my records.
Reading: 90 %
